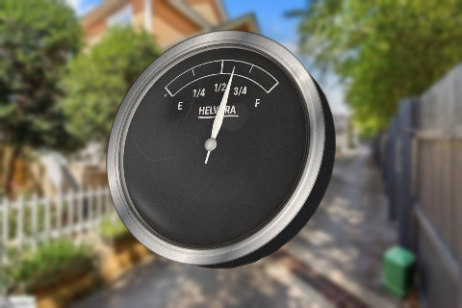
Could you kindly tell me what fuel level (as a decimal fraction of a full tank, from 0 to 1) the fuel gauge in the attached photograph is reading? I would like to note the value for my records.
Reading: 0.625
